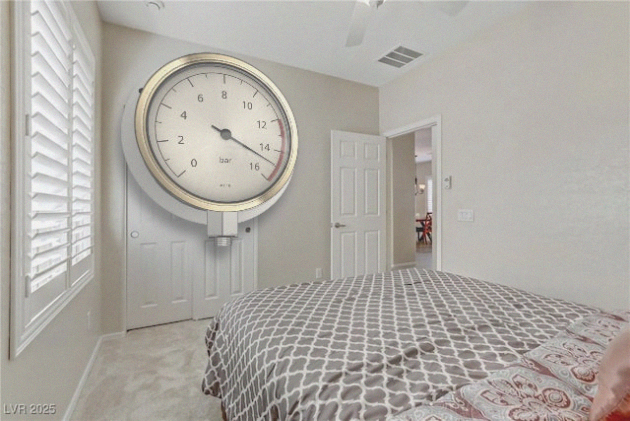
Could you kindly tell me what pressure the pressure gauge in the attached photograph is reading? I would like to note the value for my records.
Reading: 15 bar
